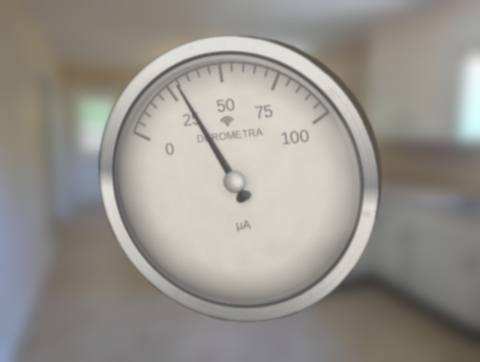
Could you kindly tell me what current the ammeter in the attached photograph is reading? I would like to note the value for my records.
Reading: 30 µA
